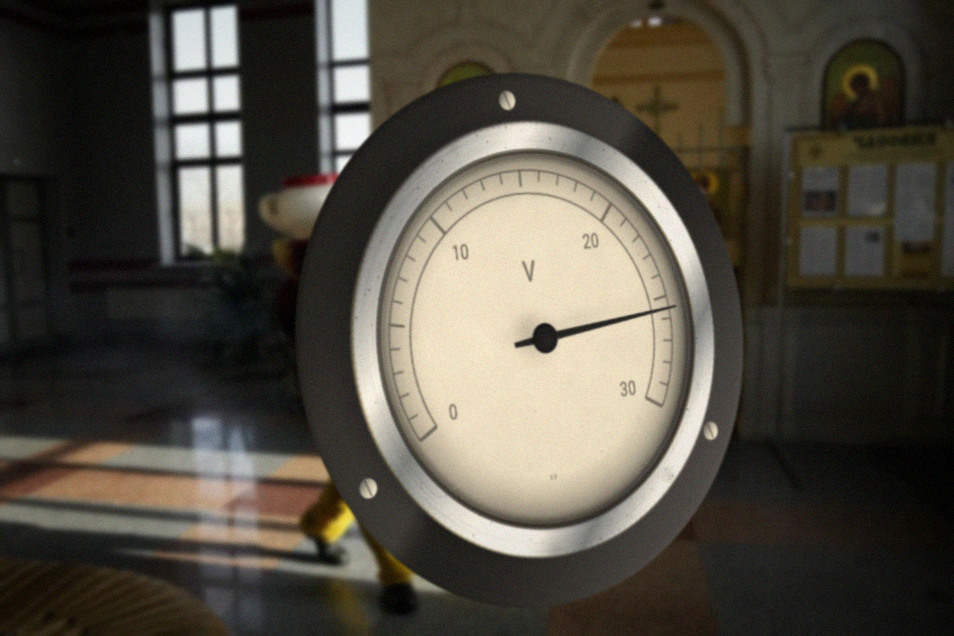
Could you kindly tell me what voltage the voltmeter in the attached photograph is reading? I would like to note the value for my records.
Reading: 25.5 V
